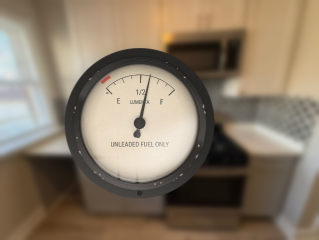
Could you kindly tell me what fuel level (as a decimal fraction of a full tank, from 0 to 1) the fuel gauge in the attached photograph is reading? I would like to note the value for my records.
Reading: 0.625
